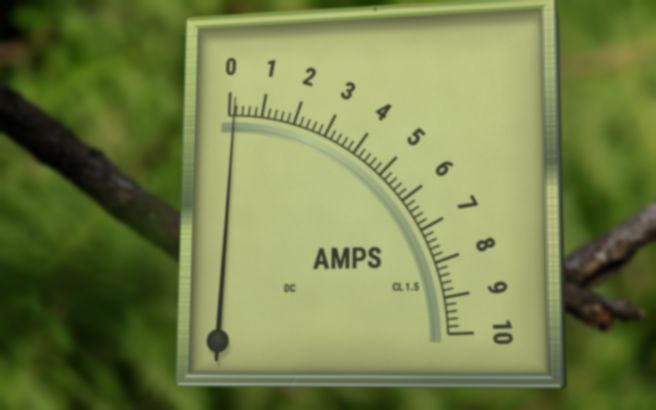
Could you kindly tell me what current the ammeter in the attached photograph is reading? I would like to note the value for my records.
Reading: 0.2 A
